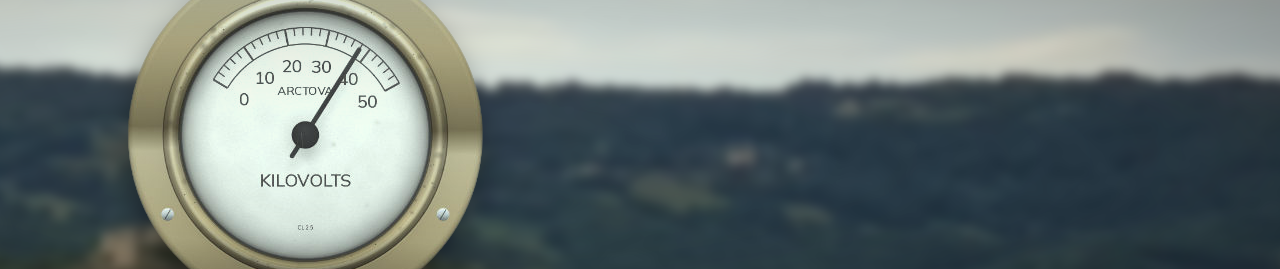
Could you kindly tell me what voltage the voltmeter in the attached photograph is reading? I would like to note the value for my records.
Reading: 38 kV
